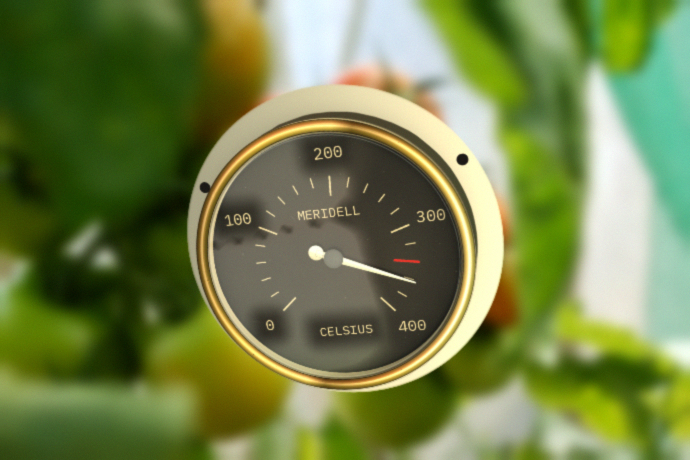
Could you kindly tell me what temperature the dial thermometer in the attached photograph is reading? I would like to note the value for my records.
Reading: 360 °C
